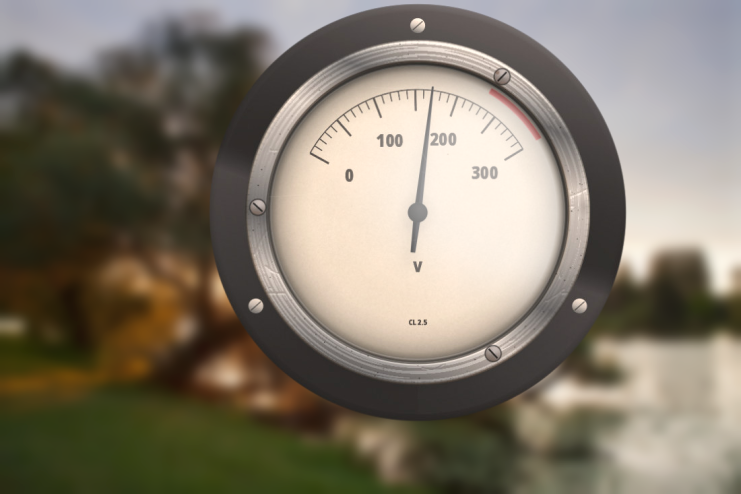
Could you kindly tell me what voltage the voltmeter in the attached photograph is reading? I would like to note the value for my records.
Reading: 170 V
